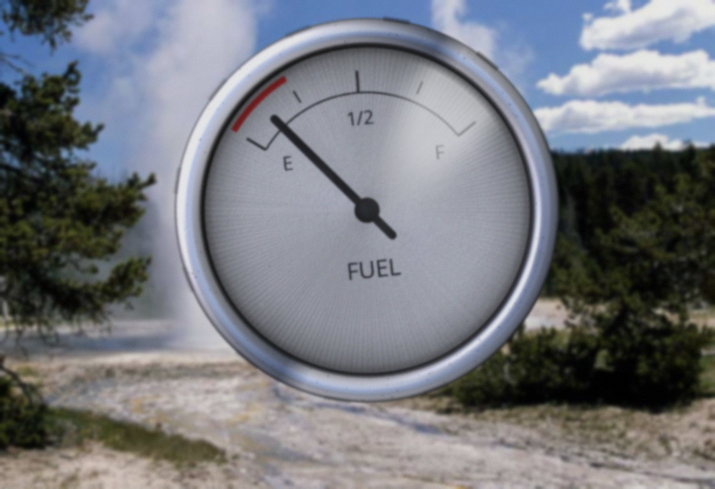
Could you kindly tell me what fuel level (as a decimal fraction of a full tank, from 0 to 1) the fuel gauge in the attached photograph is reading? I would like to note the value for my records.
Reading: 0.125
